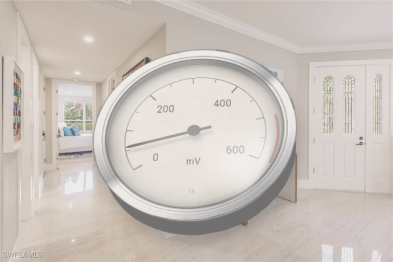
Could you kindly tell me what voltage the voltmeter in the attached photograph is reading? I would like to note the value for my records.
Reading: 50 mV
